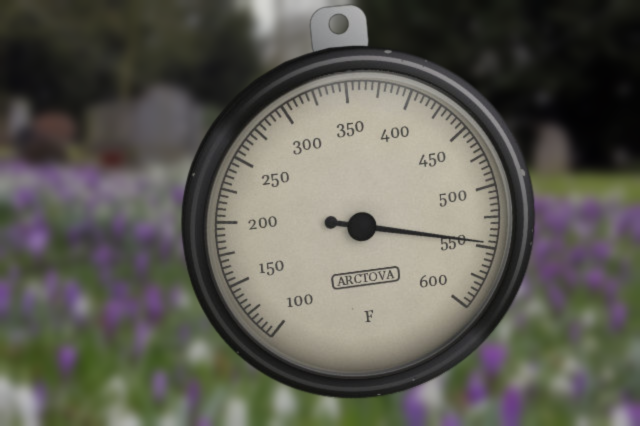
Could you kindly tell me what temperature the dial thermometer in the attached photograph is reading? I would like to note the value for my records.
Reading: 545 °F
